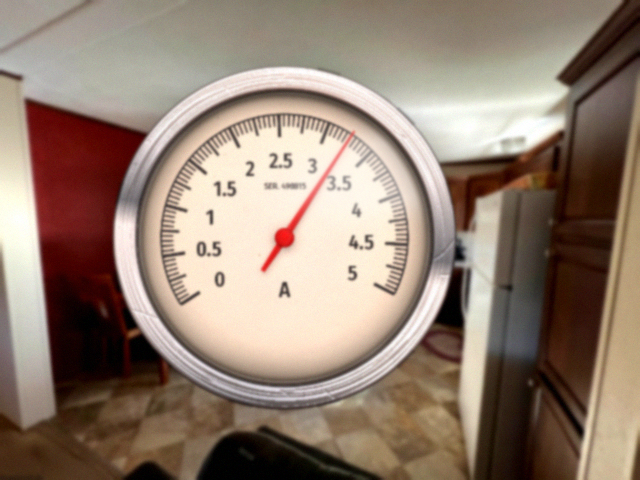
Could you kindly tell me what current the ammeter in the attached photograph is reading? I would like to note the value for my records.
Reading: 3.25 A
